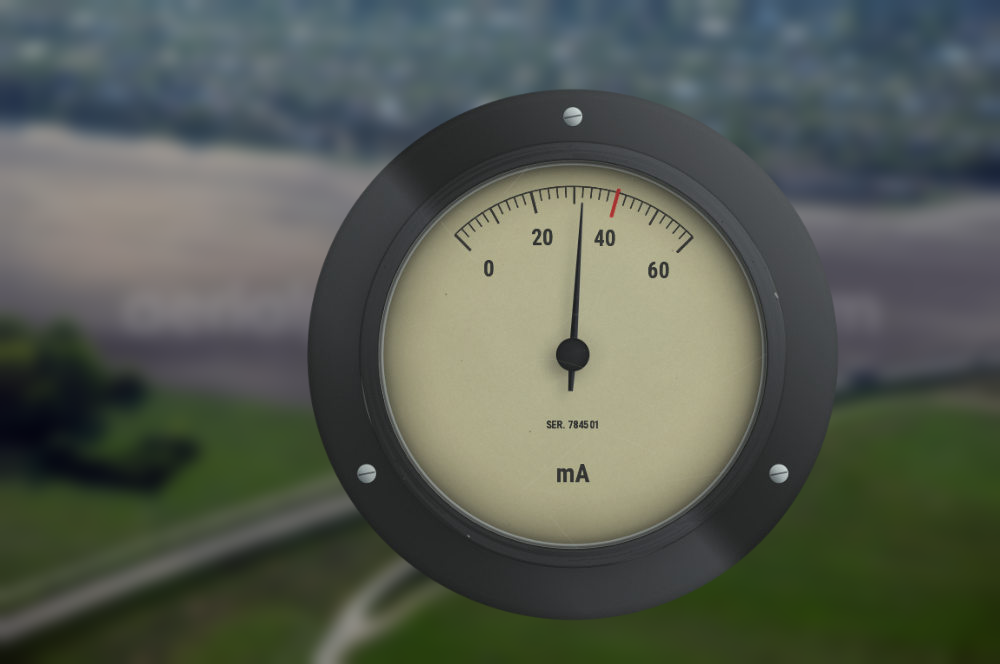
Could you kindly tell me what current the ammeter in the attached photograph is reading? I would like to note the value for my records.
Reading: 32 mA
